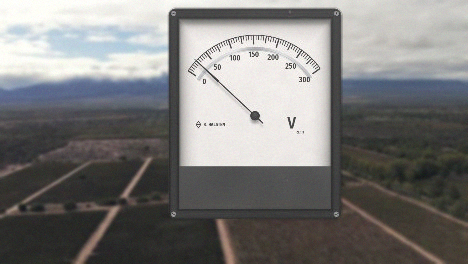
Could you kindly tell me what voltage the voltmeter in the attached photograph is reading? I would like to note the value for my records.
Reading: 25 V
